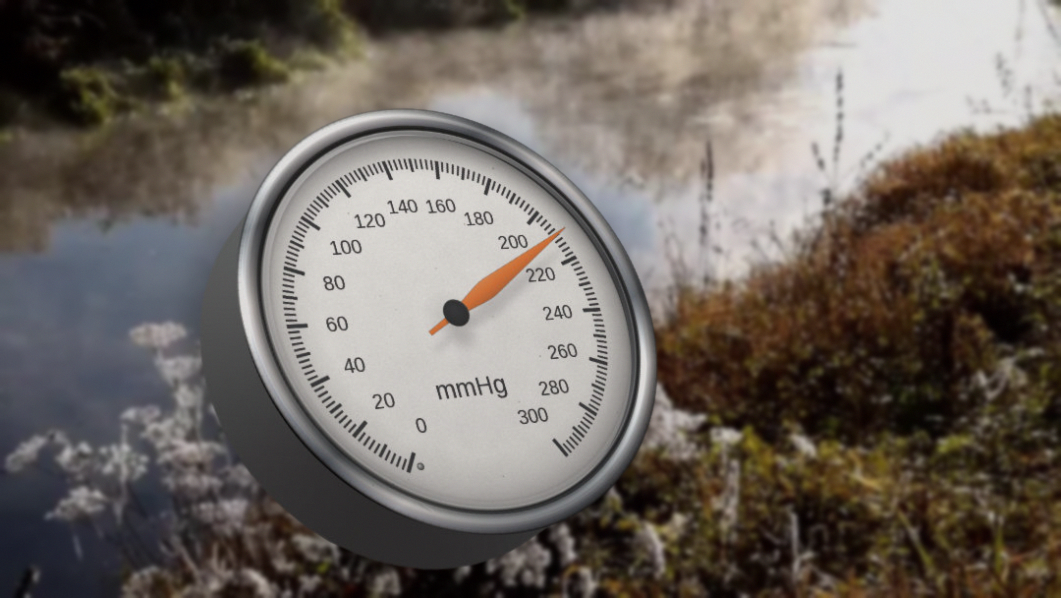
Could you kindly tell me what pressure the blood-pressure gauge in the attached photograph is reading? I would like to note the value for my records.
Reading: 210 mmHg
